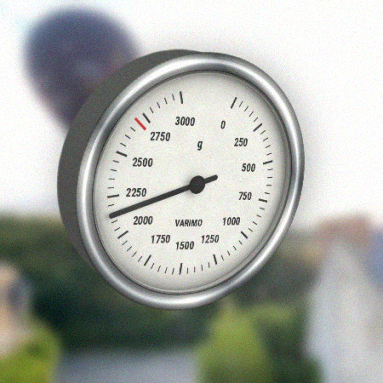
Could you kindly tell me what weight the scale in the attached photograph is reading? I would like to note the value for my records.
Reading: 2150 g
